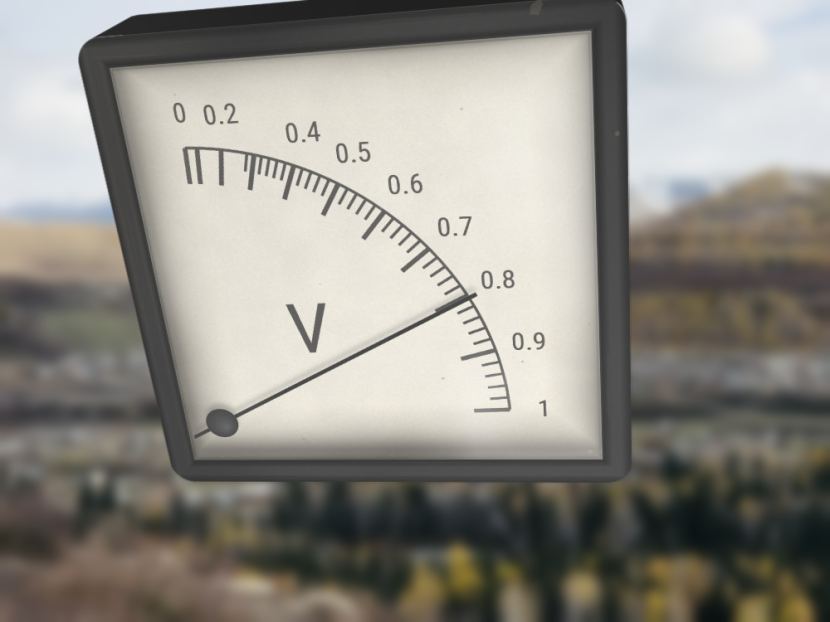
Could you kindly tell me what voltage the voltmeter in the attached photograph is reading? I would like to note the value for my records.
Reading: 0.8 V
